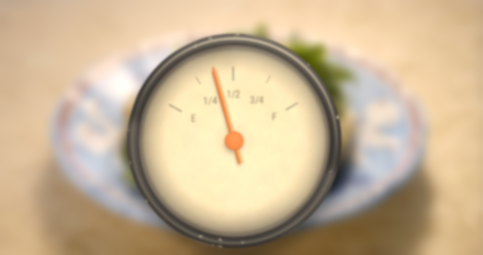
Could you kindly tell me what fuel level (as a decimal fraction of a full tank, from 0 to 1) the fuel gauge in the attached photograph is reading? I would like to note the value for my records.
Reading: 0.375
